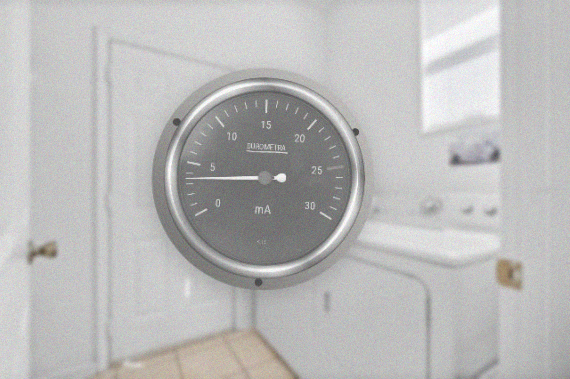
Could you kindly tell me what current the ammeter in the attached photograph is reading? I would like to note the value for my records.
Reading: 3.5 mA
